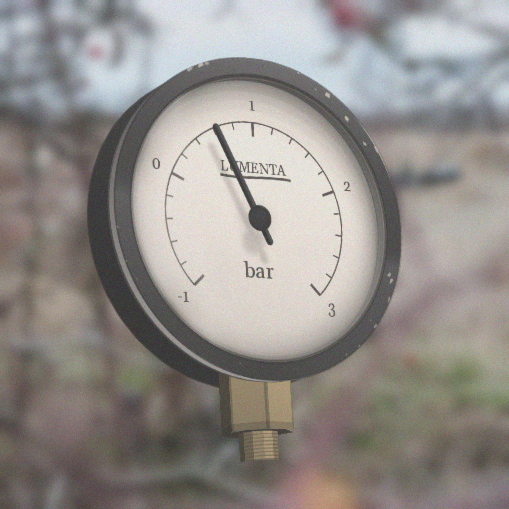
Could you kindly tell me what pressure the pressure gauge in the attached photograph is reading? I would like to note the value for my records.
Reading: 0.6 bar
